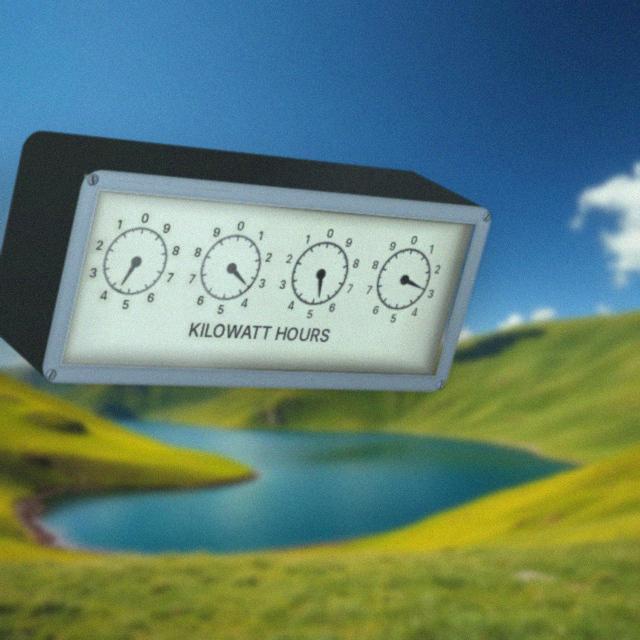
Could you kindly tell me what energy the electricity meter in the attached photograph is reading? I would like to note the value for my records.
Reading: 4353 kWh
